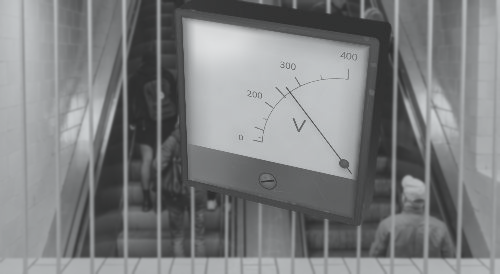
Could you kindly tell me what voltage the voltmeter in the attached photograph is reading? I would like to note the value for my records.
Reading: 275 V
